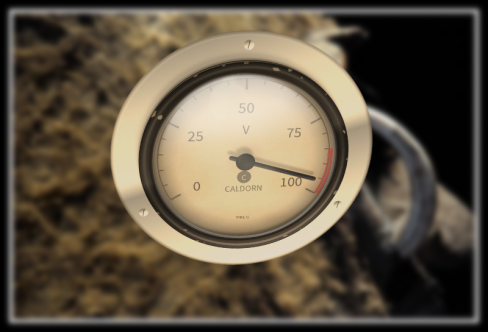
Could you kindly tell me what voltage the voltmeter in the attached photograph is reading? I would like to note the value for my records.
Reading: 95 V
